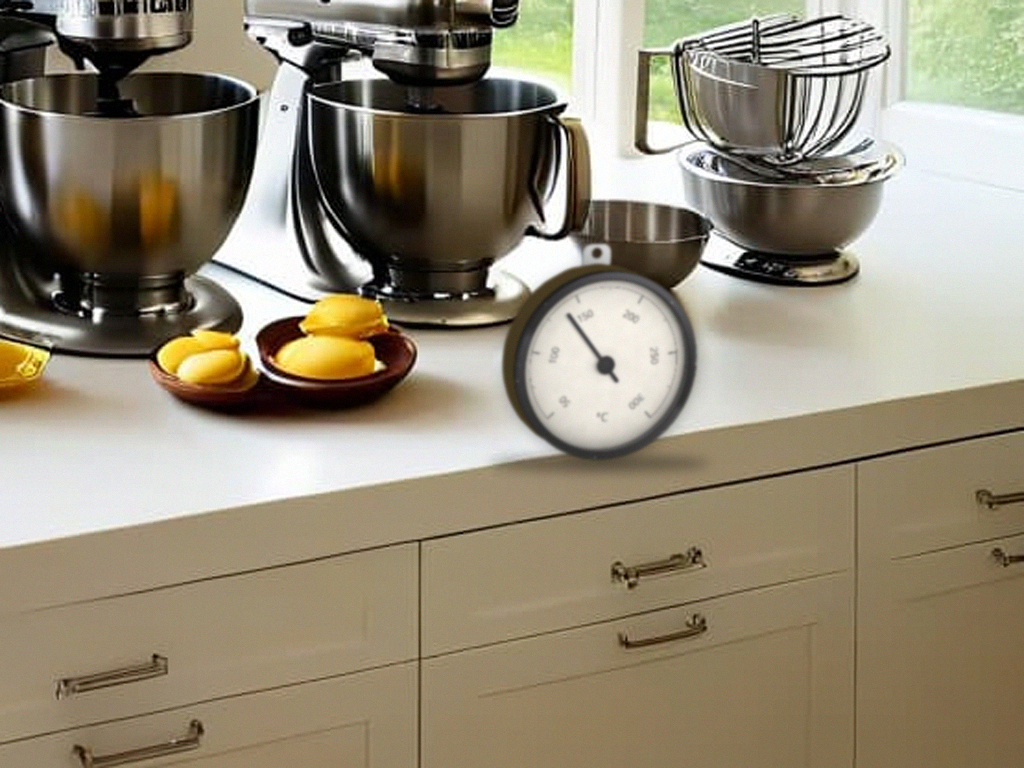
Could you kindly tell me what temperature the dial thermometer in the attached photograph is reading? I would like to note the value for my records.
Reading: 137.5 °C
